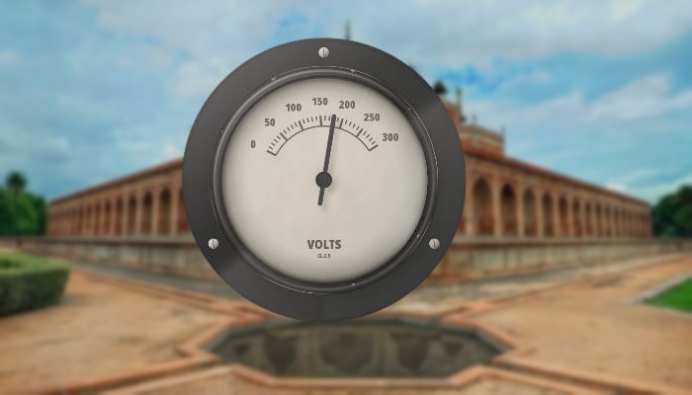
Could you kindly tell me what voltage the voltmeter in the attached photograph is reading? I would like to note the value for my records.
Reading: 180 V
